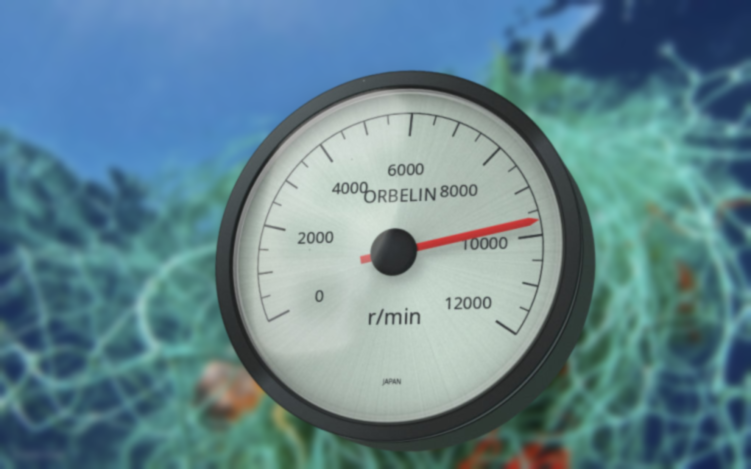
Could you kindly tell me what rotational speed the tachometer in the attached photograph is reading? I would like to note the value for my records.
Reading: 9750 rpm
